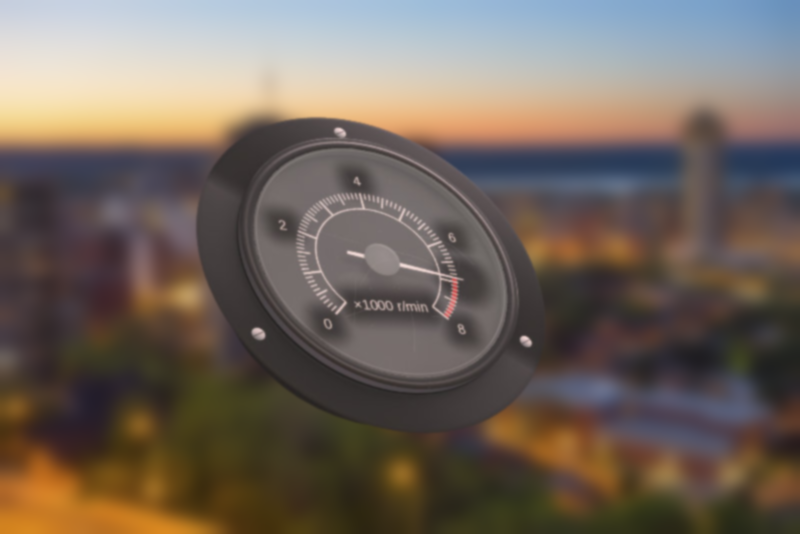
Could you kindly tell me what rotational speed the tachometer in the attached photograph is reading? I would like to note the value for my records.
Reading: 7000 rpm
